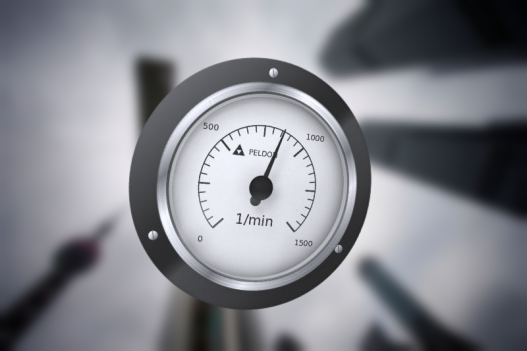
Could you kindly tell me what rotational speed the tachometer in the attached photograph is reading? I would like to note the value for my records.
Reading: 850 rpm
